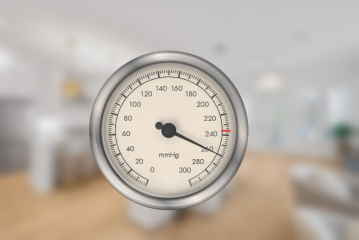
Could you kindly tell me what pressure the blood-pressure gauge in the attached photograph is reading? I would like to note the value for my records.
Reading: 260 mmHg
